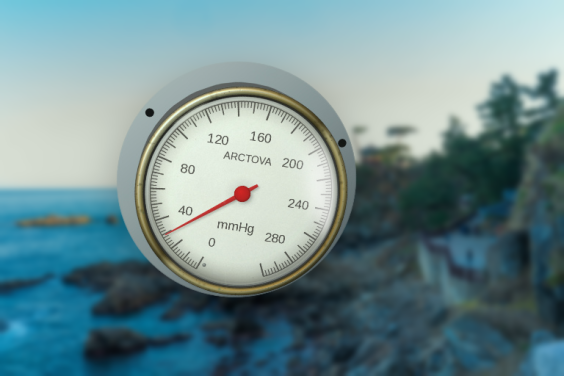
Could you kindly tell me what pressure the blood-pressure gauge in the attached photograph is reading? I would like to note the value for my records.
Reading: 30 mmHg
